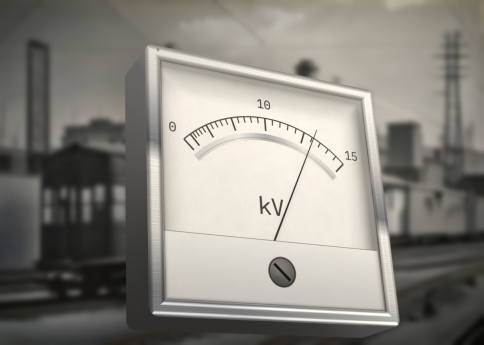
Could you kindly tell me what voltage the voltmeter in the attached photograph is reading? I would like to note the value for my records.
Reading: 13 kV
